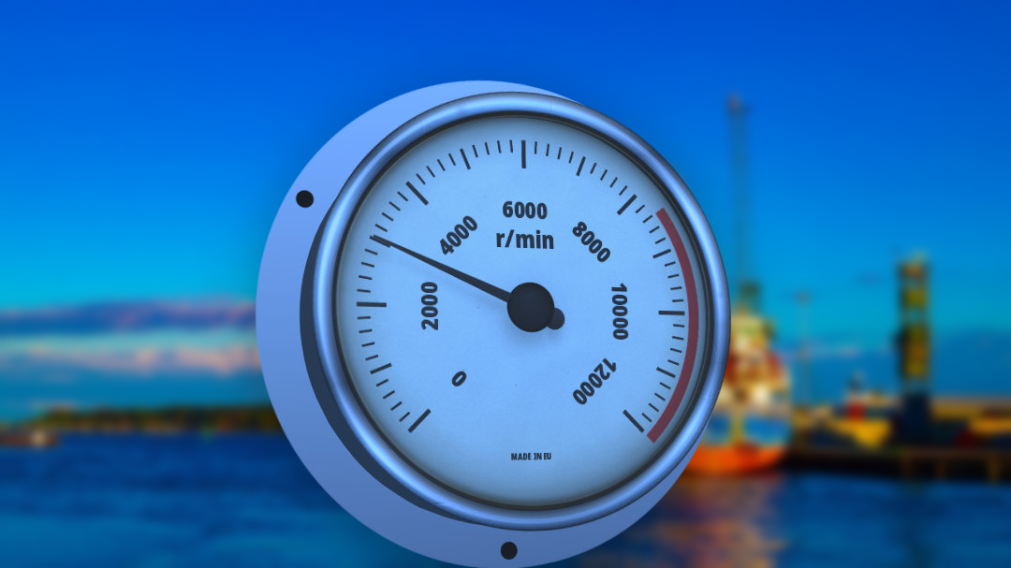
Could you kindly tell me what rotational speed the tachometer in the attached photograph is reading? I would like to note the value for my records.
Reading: 3000 rpm
